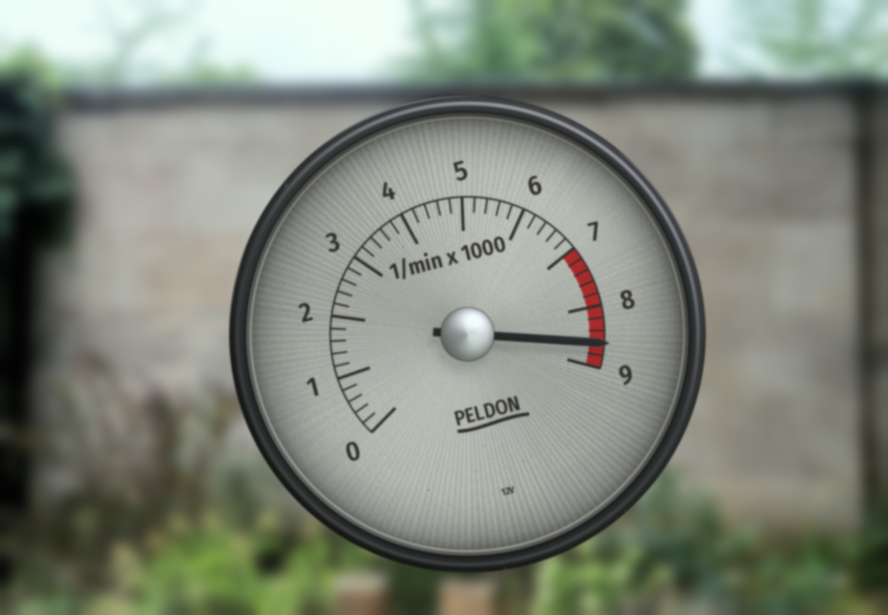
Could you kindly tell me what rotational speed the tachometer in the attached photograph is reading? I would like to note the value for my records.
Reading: 8600 rpm
